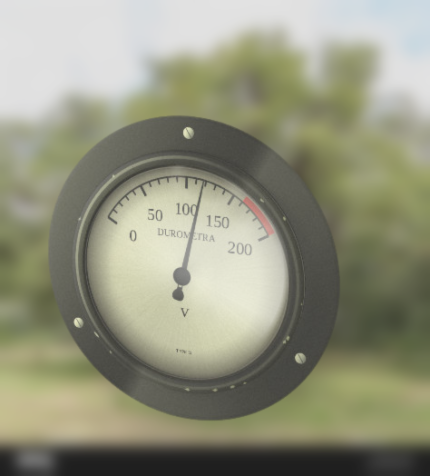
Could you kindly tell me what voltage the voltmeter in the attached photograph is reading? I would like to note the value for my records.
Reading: 120 V
